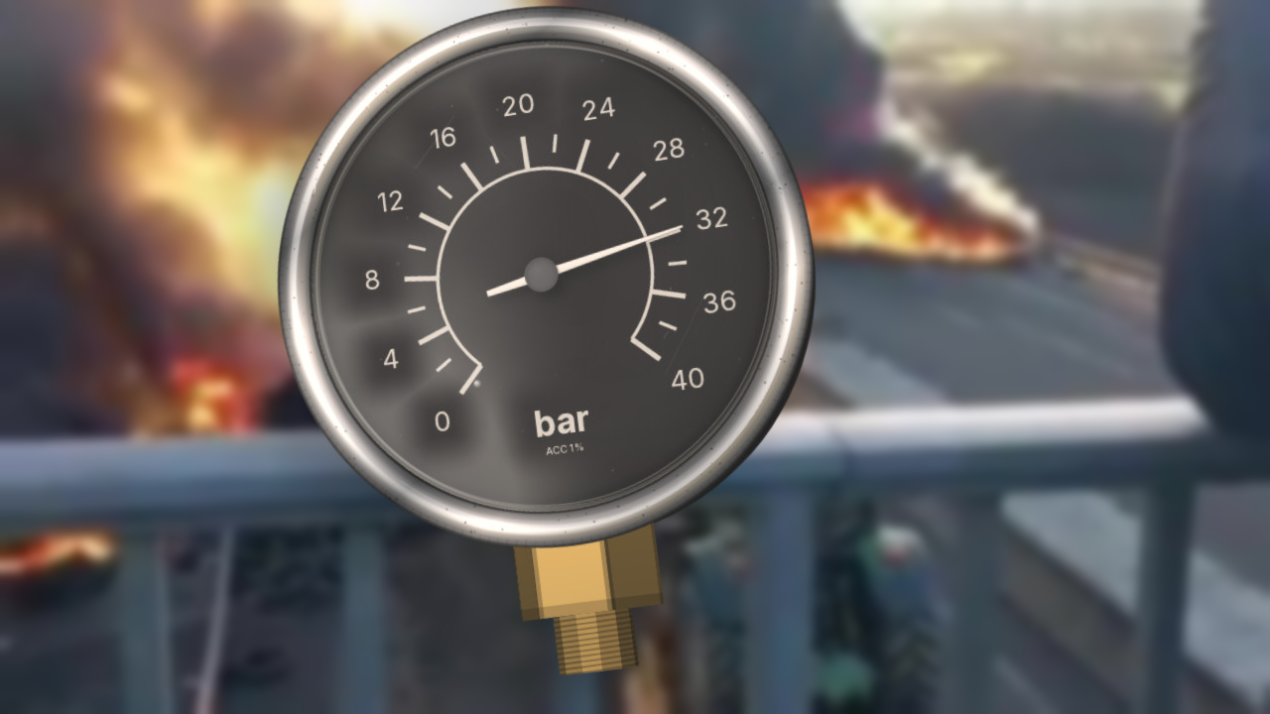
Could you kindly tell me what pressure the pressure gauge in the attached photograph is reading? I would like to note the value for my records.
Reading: 32 bar
